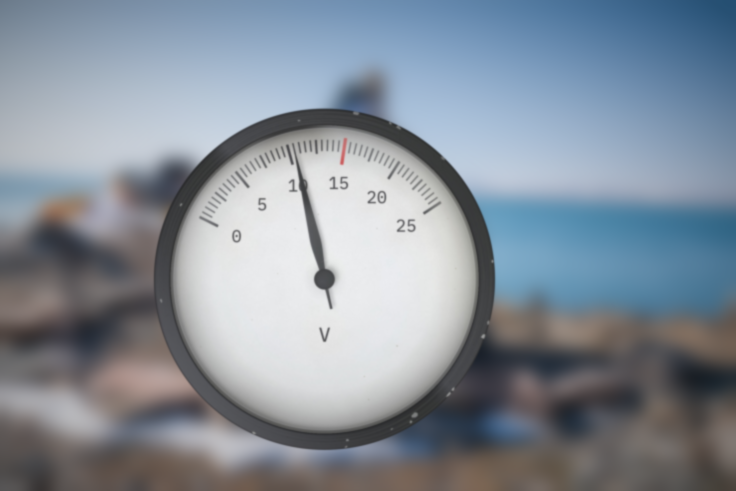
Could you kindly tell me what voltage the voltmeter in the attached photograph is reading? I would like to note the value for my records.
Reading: 10.5 V
